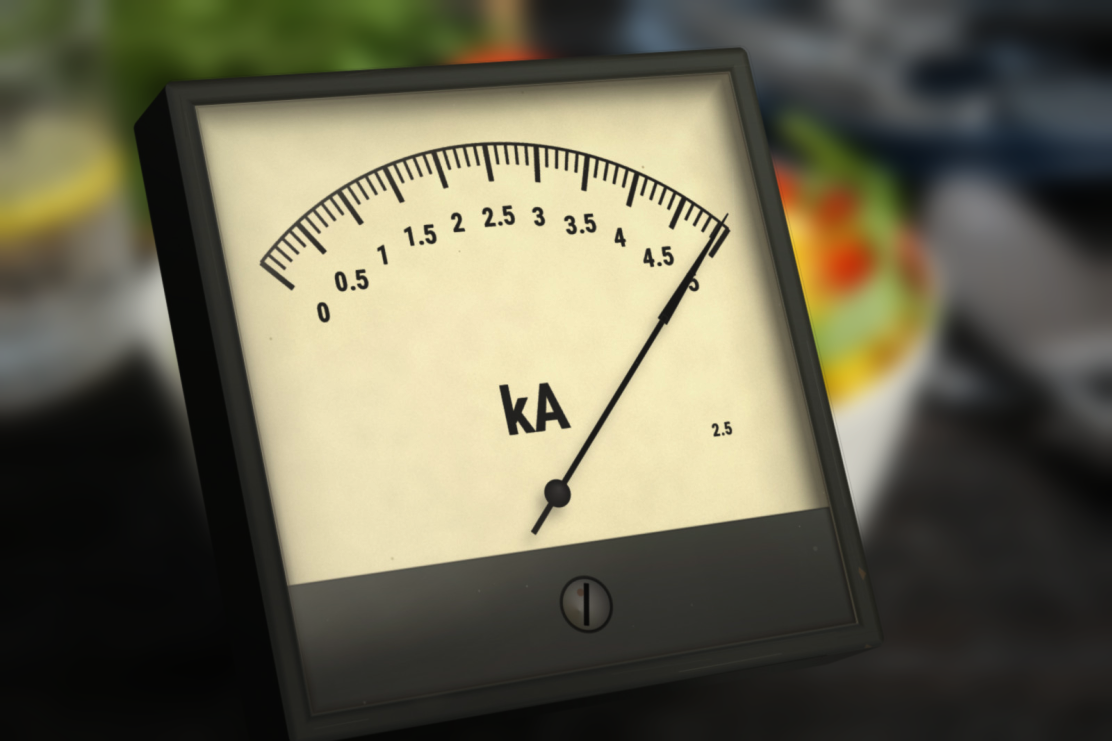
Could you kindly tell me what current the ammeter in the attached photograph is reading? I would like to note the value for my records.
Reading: 4.9 kA
